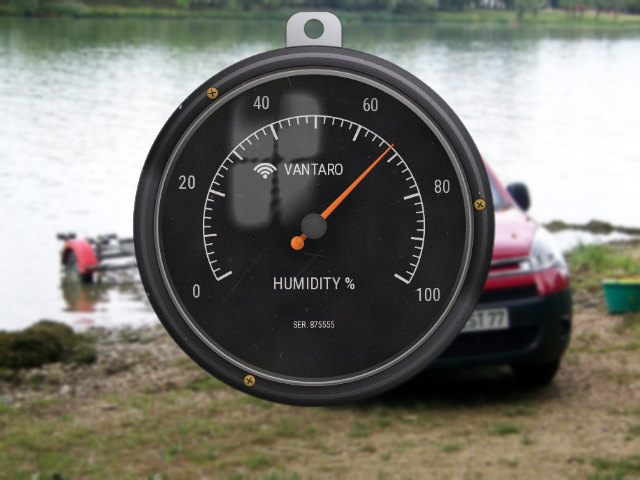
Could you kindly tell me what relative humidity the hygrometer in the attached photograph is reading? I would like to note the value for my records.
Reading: 68 %
